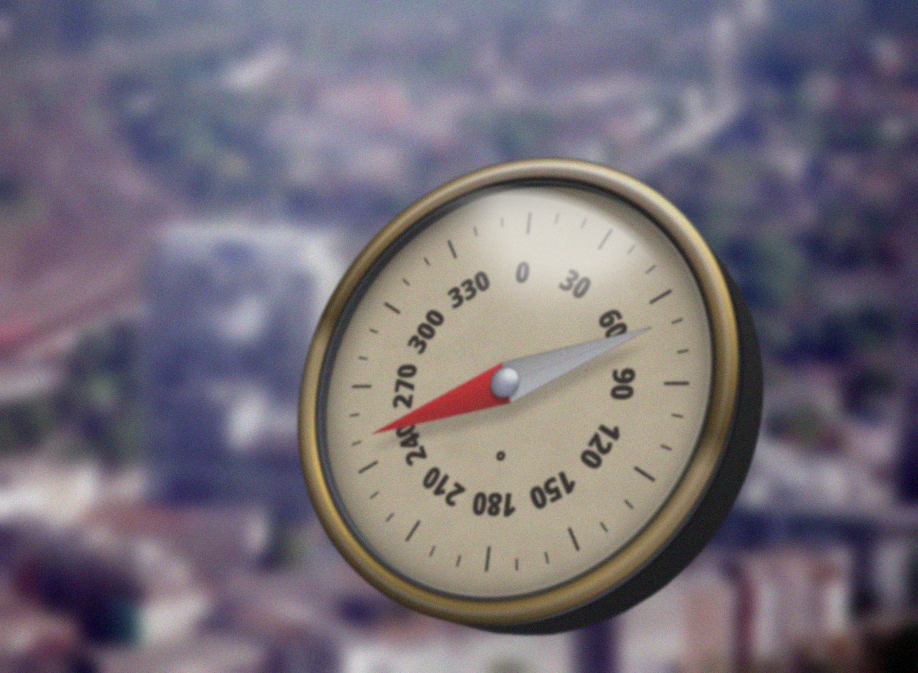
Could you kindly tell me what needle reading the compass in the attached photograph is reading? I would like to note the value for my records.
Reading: 250 °
